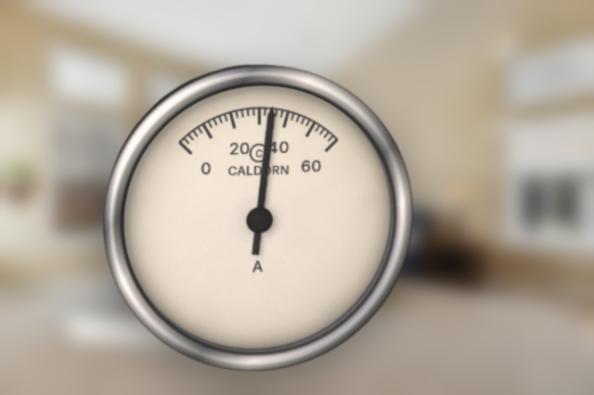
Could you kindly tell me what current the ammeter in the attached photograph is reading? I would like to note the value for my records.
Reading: 34 A
